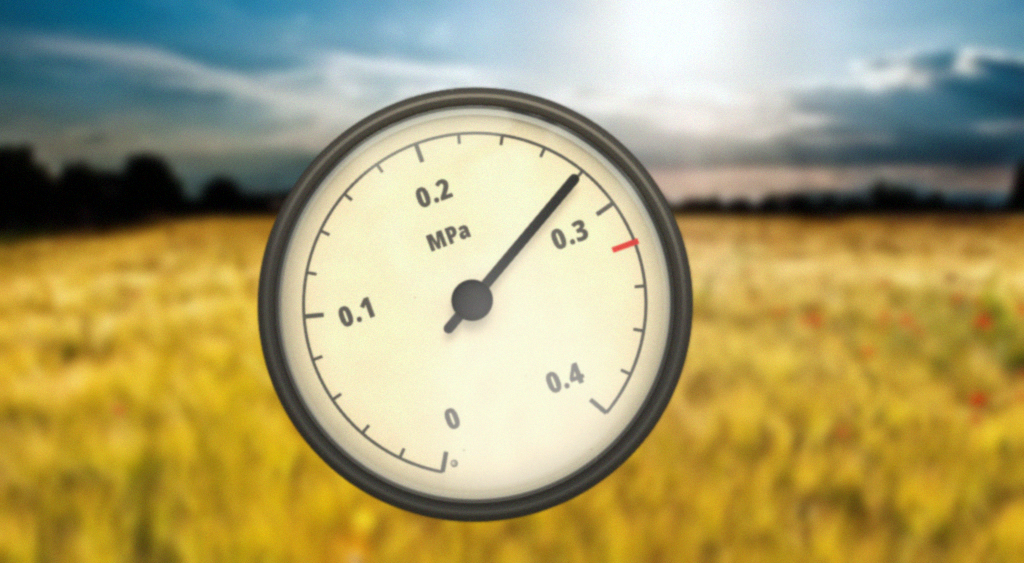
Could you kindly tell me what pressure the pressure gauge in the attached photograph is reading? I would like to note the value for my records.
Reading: 0.28 MPa
